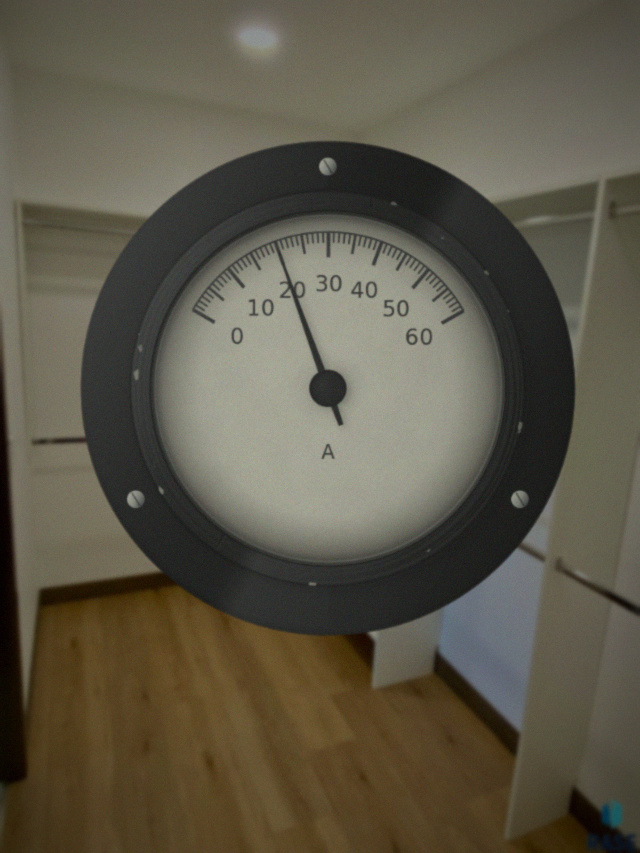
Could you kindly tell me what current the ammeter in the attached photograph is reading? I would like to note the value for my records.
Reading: 20 A
